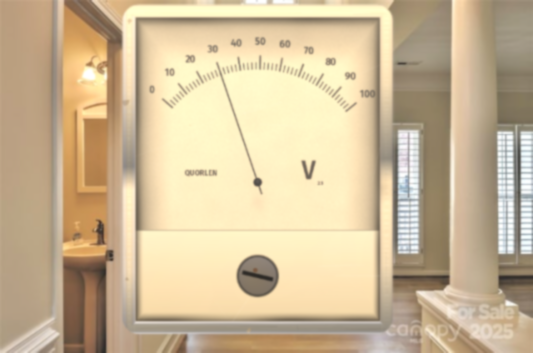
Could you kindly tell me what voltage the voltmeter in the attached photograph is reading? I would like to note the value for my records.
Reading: 30 V
